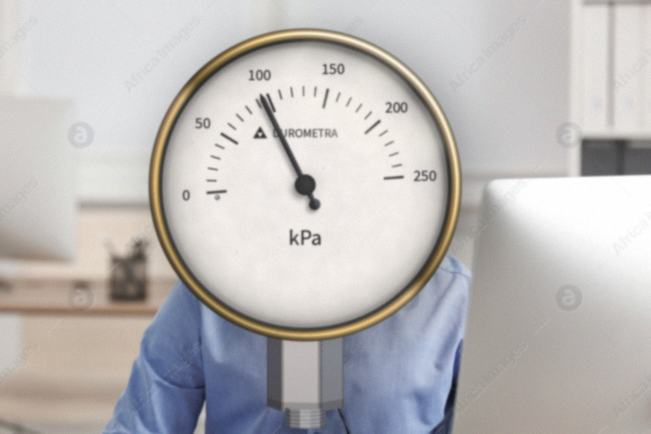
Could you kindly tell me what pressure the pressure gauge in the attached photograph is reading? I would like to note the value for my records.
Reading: 95 kPa
